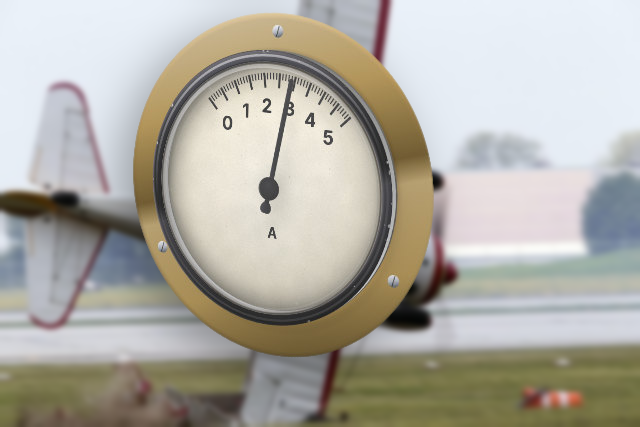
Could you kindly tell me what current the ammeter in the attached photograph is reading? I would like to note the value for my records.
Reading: 3 A
